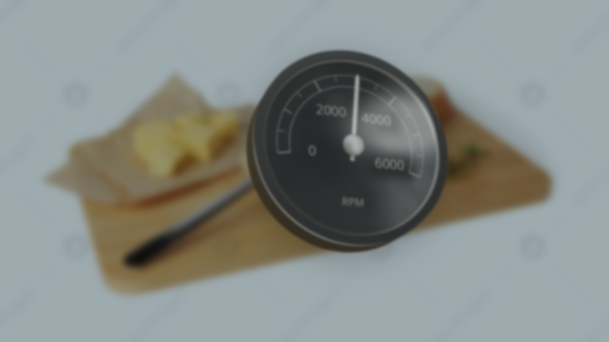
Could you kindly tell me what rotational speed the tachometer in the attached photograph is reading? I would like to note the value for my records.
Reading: 3000 rpm
